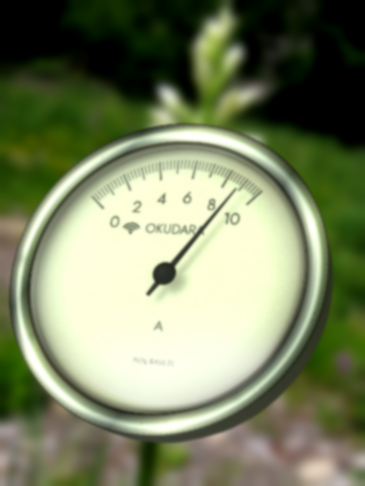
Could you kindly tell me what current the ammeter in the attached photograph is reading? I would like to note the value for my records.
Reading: 9 A
